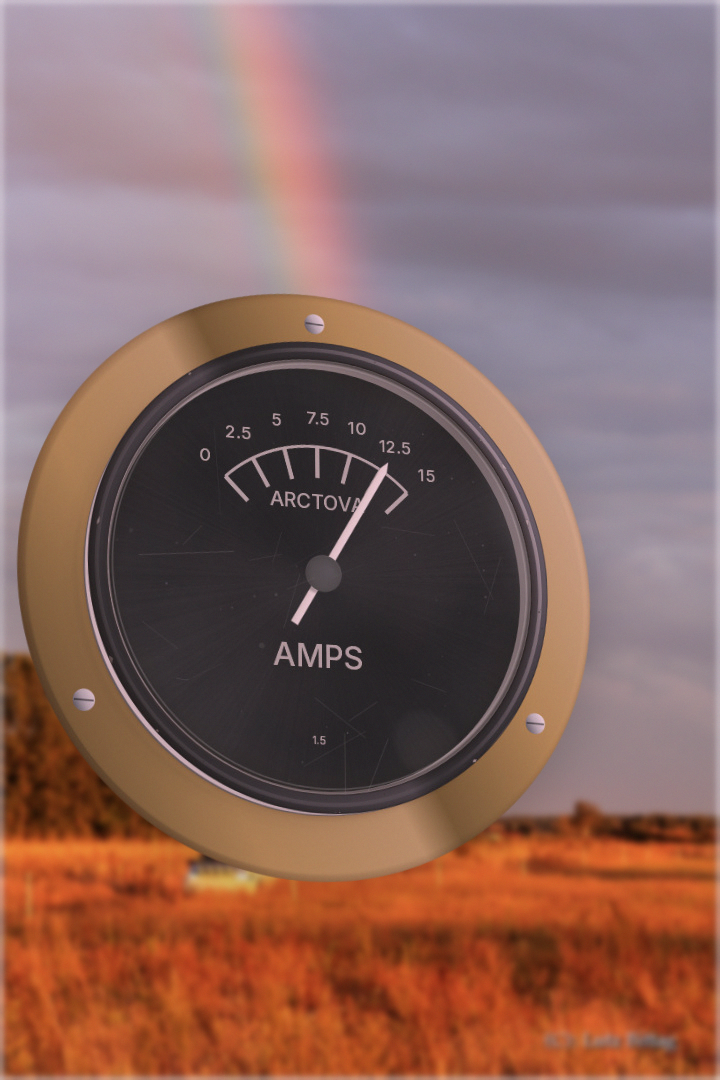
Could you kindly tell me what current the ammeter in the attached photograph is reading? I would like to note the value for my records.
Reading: 12.5 A
